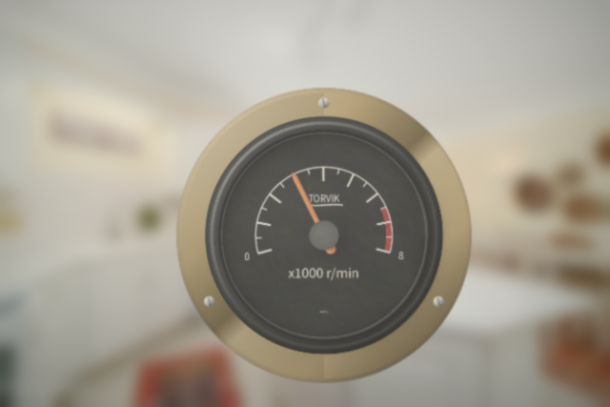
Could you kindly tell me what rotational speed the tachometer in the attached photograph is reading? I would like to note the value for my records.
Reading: 3000 rpm
